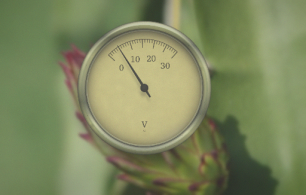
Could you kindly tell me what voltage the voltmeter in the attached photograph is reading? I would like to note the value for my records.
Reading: 5 V
